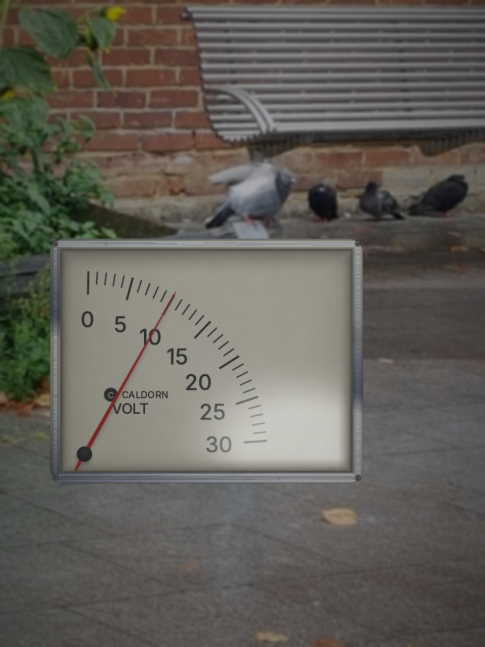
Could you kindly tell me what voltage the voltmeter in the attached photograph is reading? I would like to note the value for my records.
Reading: 10 V
